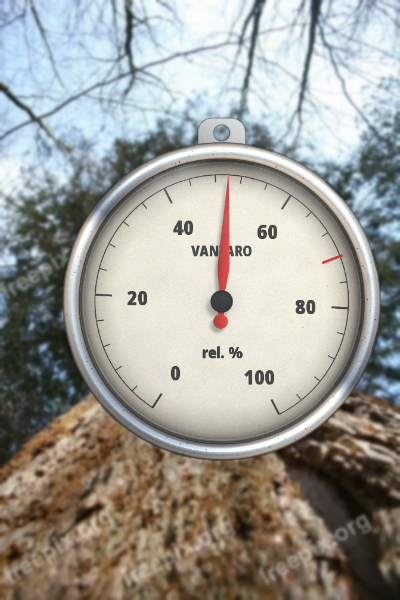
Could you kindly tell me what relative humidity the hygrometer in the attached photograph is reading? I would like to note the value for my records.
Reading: 50 %
